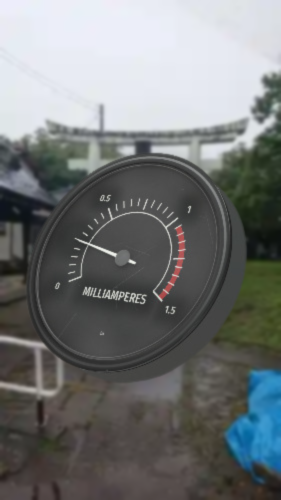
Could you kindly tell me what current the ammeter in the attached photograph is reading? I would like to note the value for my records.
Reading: 0.25 mA
